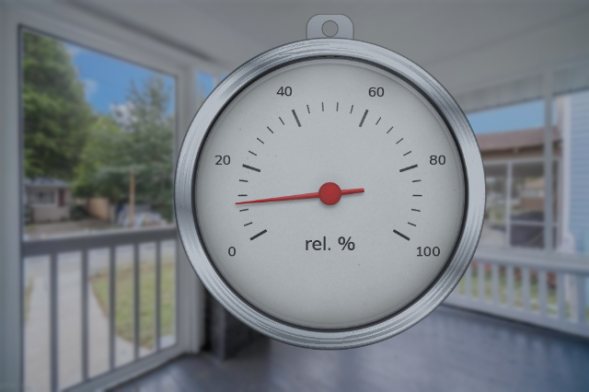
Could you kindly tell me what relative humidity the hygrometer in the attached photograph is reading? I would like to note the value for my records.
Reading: 10 %
